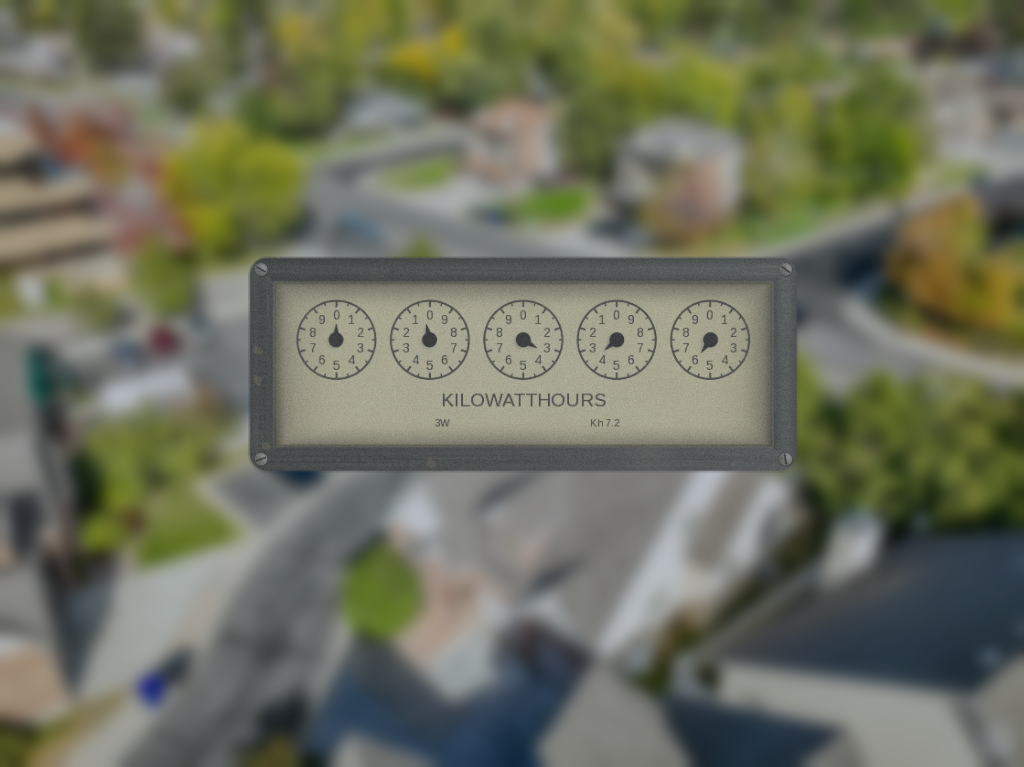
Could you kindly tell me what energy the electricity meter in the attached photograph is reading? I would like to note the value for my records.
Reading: 336 kWh
